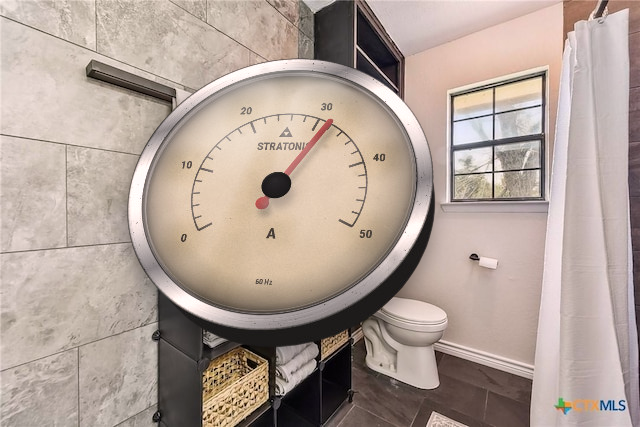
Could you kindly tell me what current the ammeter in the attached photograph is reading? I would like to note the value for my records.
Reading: 32 A
